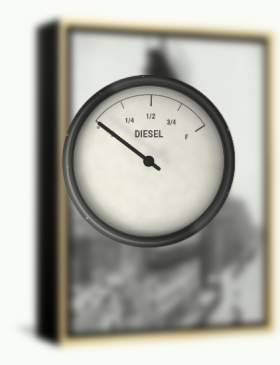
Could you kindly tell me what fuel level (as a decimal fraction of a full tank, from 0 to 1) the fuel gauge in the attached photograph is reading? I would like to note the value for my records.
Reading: 0
